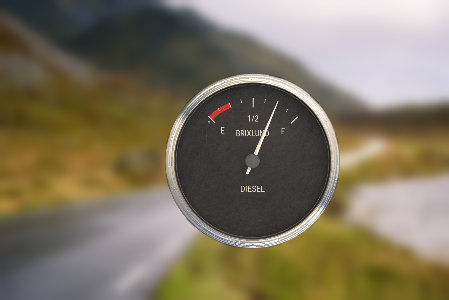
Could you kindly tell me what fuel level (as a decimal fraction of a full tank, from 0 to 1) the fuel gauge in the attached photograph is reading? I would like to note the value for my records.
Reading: 0.75
